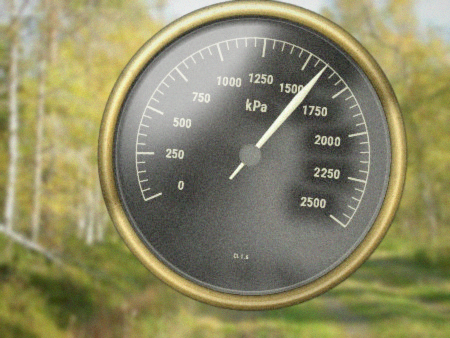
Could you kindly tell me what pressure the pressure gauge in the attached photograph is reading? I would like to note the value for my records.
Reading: 1600 kPa
